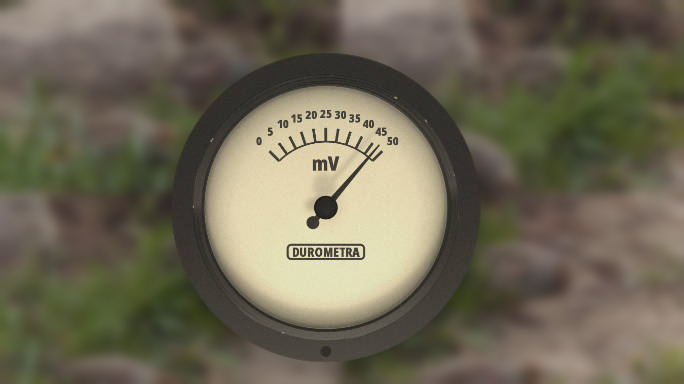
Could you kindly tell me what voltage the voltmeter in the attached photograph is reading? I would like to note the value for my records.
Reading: 47.5 mV
